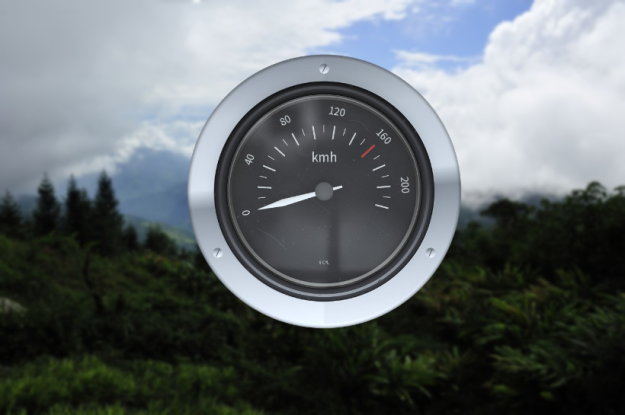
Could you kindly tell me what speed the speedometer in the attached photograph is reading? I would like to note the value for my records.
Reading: 0 km/h
